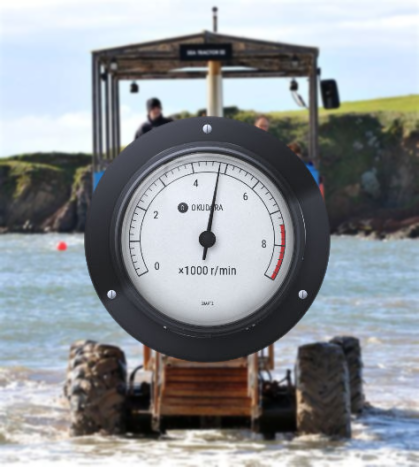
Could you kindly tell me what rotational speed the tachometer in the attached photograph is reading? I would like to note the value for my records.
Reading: 4800 rpm
